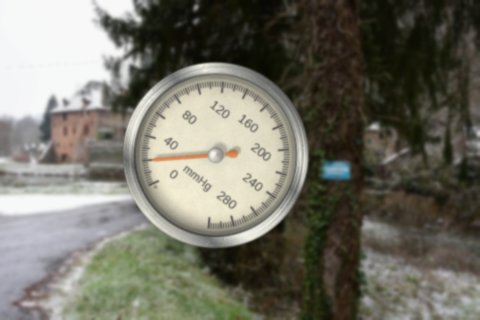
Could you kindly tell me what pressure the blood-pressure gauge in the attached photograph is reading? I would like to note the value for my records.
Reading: 20 mmHg
